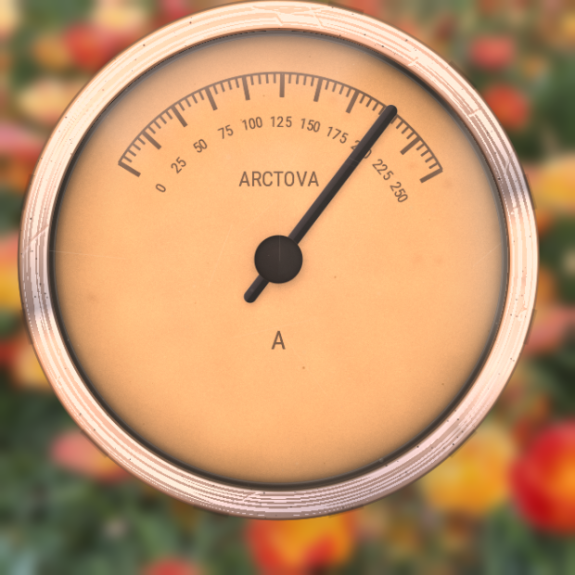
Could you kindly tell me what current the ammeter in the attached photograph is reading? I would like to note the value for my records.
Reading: 200 A
